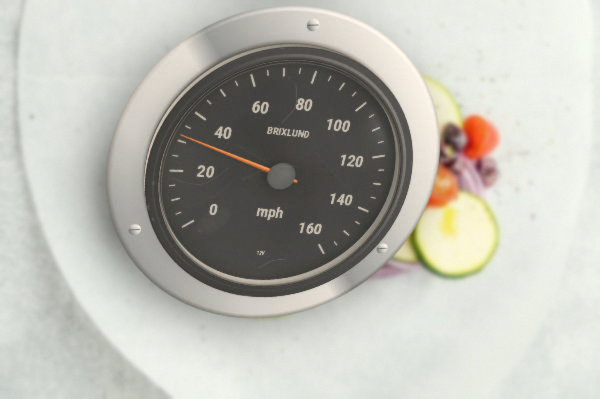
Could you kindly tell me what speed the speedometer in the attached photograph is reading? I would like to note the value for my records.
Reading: 32.5 mph
